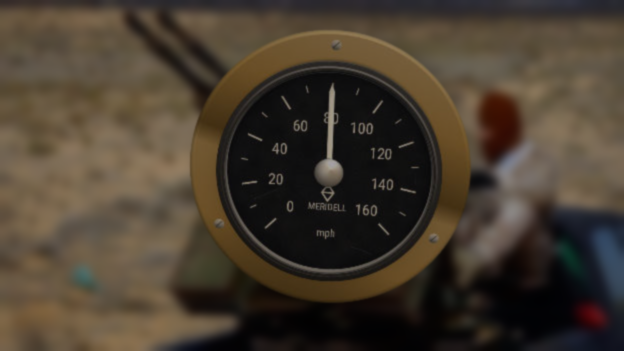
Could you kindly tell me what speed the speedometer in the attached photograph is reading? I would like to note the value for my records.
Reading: 80 mph
